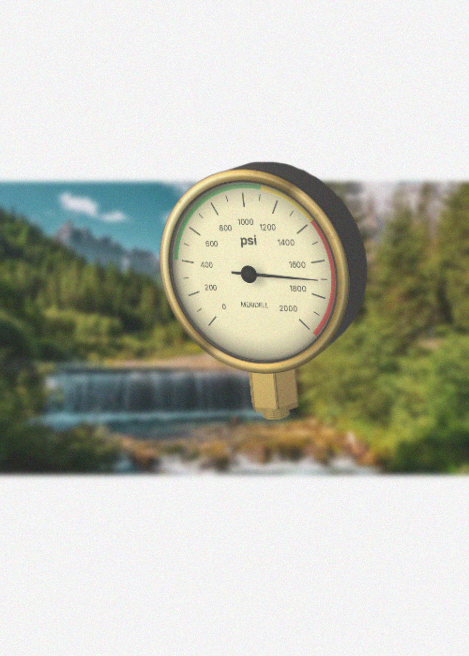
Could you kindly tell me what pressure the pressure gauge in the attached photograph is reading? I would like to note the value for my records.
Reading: 1700 psi
